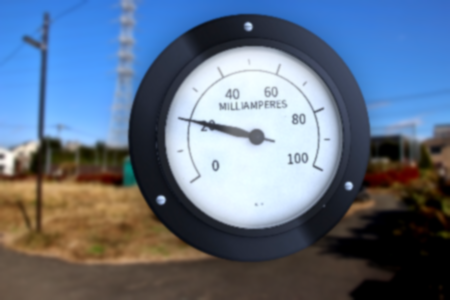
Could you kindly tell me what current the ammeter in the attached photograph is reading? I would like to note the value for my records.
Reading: 20 mA
